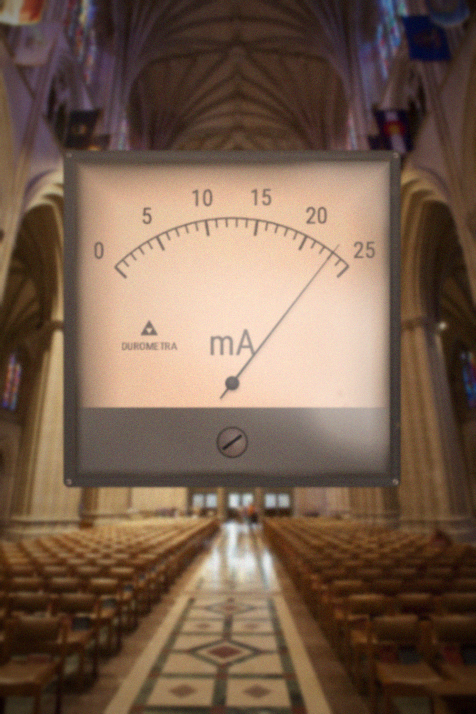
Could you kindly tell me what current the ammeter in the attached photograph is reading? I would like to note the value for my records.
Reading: 23 mA
